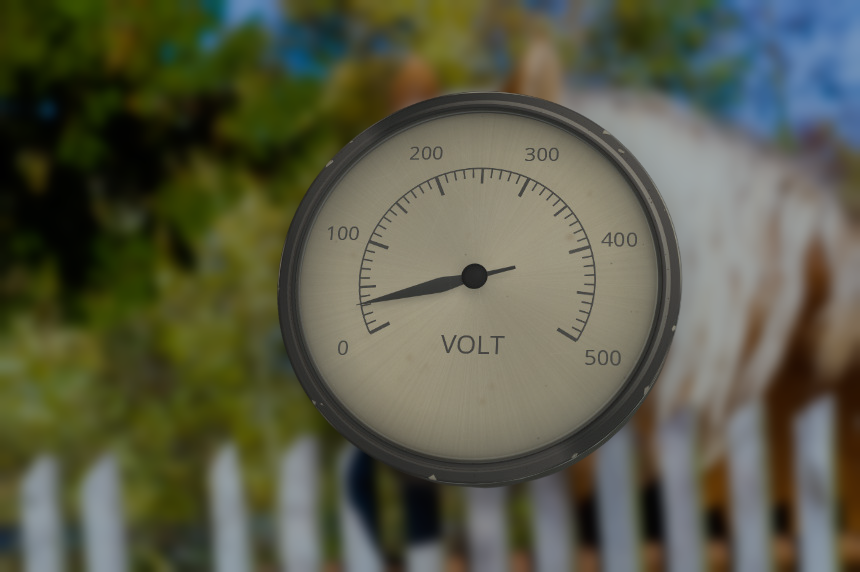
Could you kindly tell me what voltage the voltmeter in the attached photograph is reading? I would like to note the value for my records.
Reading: 30 V
